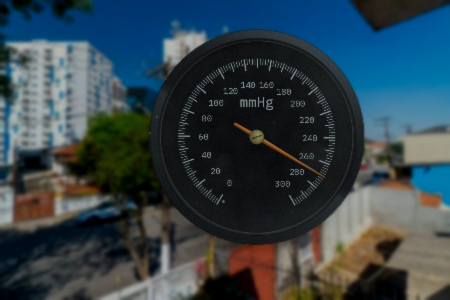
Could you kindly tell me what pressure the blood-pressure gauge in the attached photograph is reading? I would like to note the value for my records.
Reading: 270 mmHg
